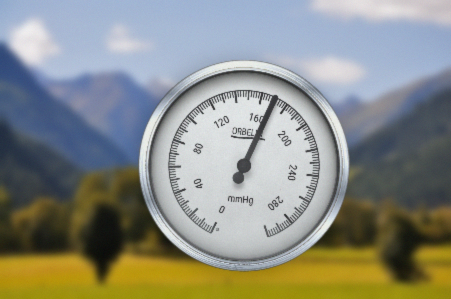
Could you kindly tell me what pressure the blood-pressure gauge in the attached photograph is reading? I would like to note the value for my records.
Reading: 170 mmHg
